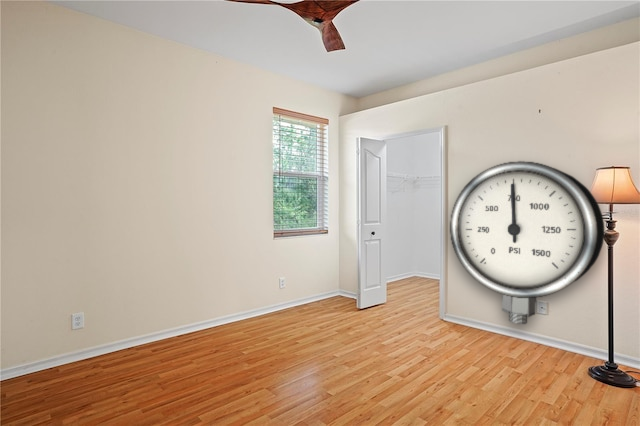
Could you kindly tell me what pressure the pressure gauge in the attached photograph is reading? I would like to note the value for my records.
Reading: 750 psi
